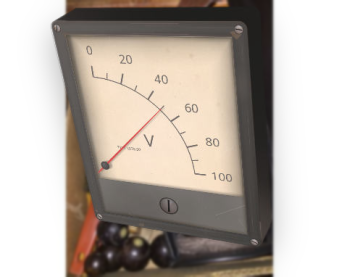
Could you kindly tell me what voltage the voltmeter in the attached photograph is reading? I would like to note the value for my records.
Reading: 50 V
